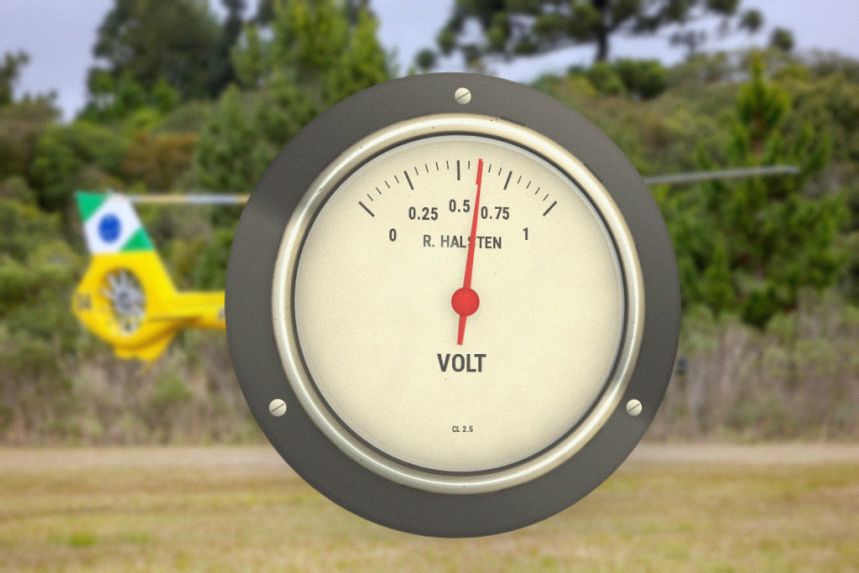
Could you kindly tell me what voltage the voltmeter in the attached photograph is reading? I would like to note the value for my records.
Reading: 0.6 V
